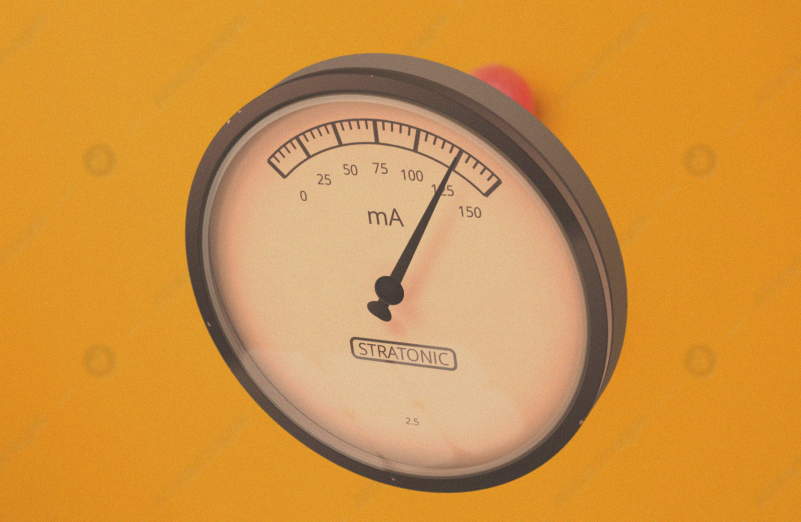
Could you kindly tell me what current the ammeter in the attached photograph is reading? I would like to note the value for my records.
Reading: 125 mA
